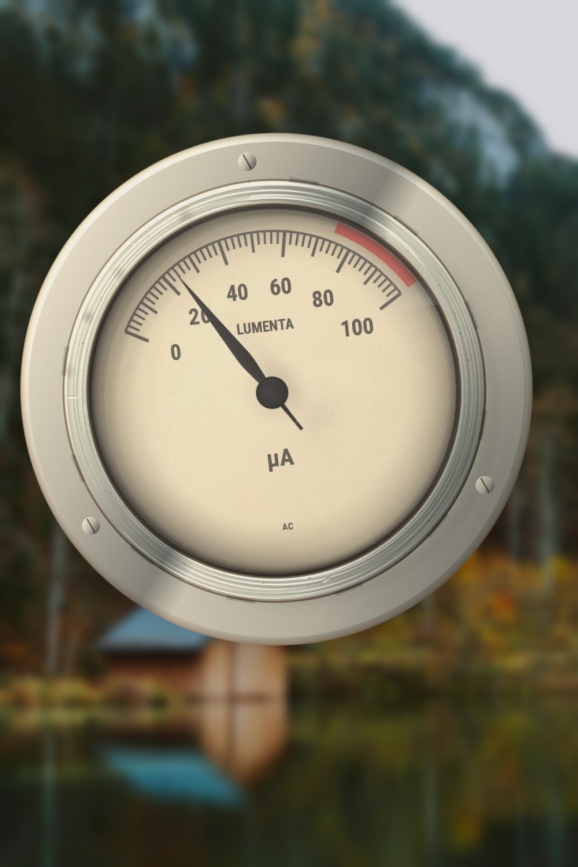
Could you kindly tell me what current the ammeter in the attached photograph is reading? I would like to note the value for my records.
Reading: 24 µA
